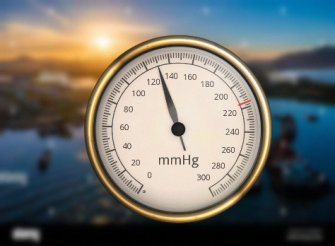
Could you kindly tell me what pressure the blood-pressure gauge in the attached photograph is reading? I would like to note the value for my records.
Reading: 130 mmHg
